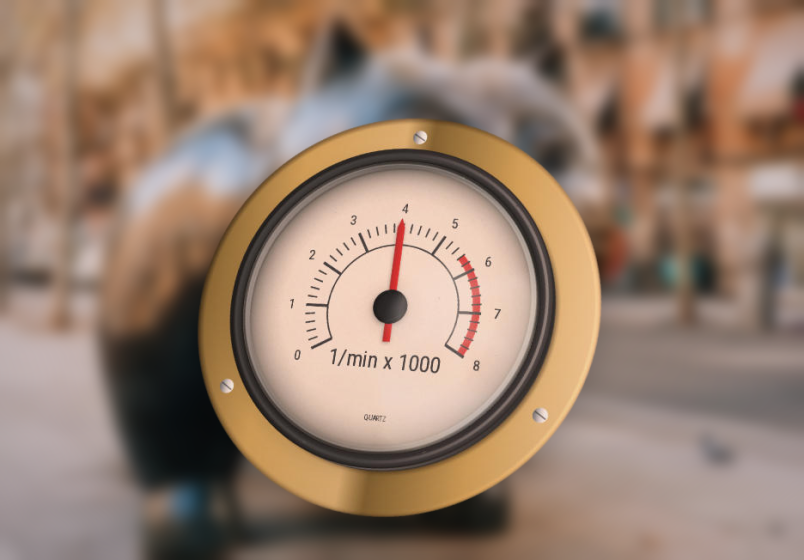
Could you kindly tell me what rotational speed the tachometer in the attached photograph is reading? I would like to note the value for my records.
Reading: 4000 rpm
